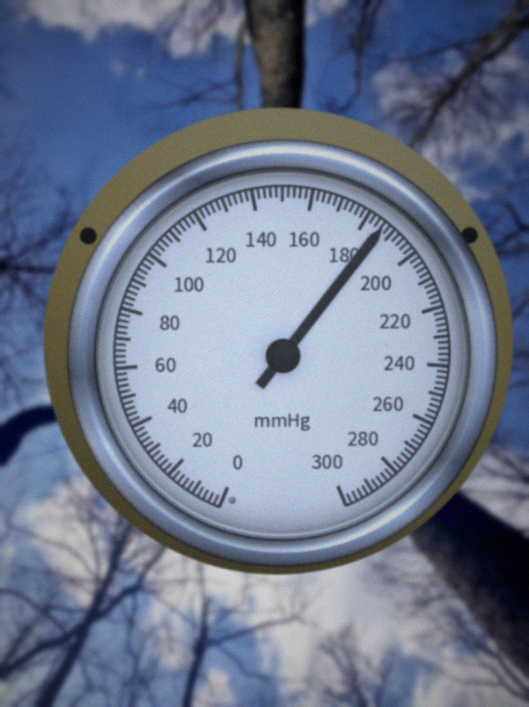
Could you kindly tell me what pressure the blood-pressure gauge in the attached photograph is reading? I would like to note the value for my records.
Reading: 186 mmHg
